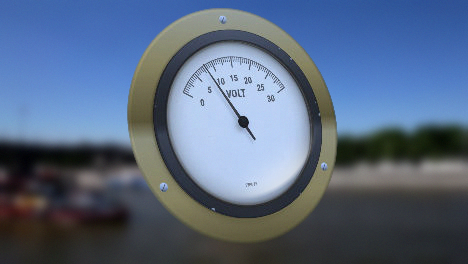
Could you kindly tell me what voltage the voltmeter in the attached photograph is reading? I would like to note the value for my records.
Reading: 7.5 V
